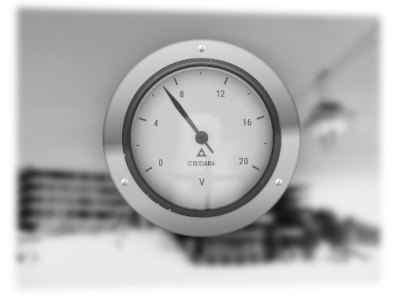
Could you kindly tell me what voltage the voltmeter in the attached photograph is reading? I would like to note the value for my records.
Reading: 7 V
